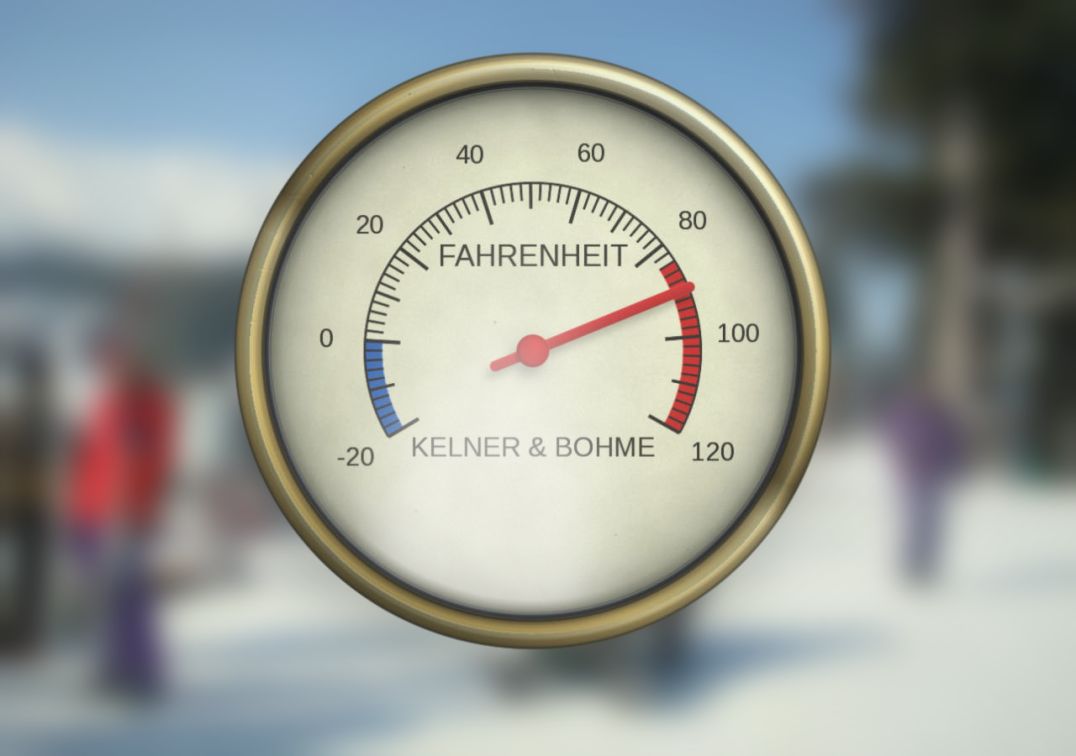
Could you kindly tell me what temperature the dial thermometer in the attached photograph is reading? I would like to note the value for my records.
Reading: 90 °F
